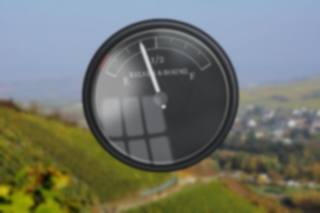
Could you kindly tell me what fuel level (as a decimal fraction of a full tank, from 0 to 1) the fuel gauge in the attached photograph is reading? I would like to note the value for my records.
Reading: 0.375
